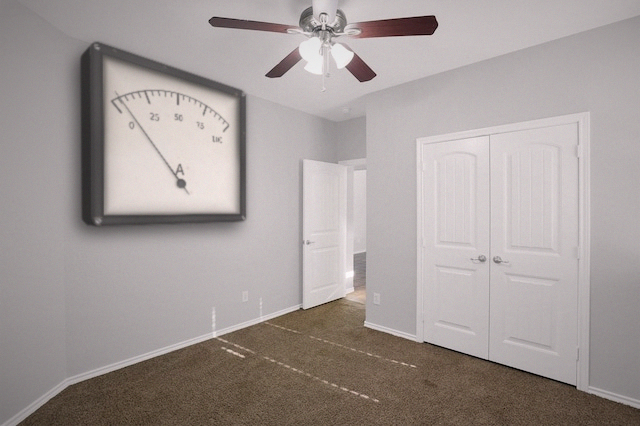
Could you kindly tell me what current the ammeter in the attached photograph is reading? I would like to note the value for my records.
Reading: 5 A
